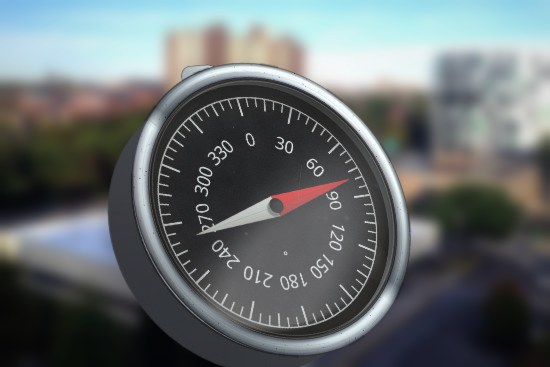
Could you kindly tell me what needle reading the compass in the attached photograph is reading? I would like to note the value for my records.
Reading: 80 °
